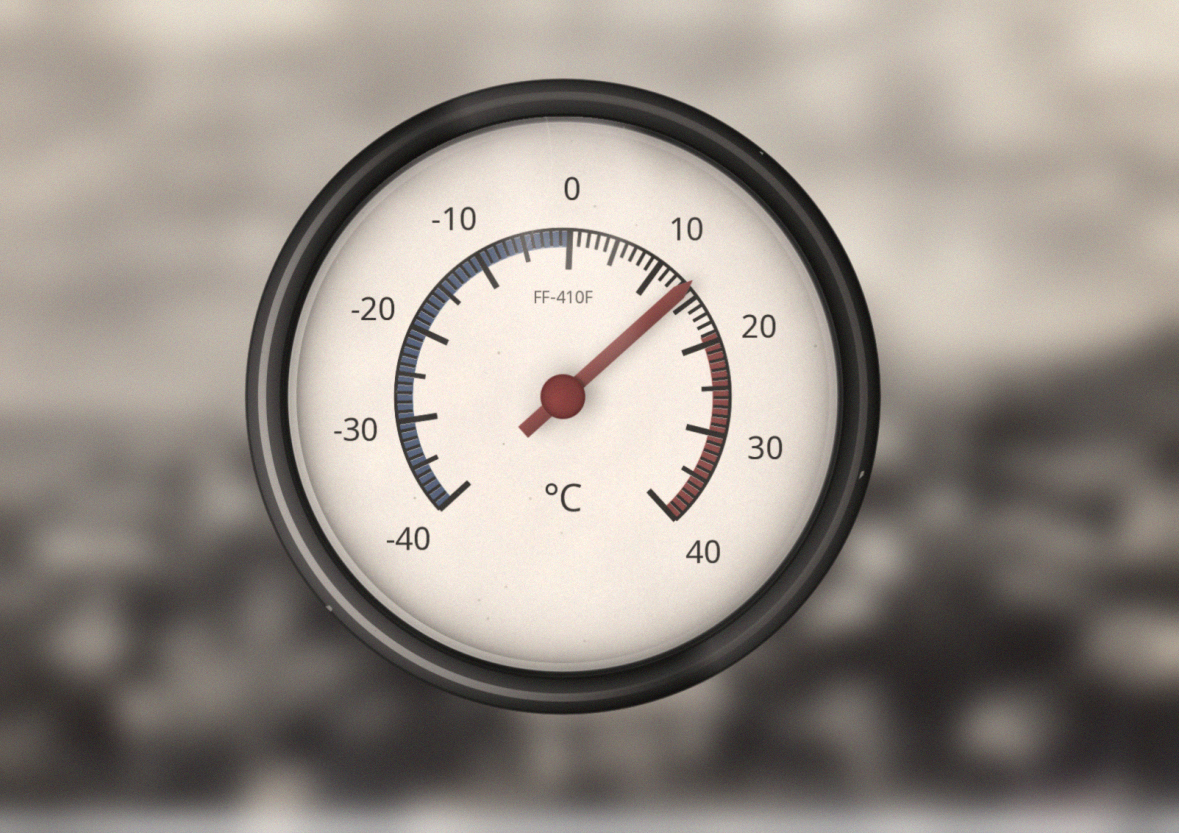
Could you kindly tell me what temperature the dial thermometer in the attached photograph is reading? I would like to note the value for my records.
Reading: 13.5 °C
